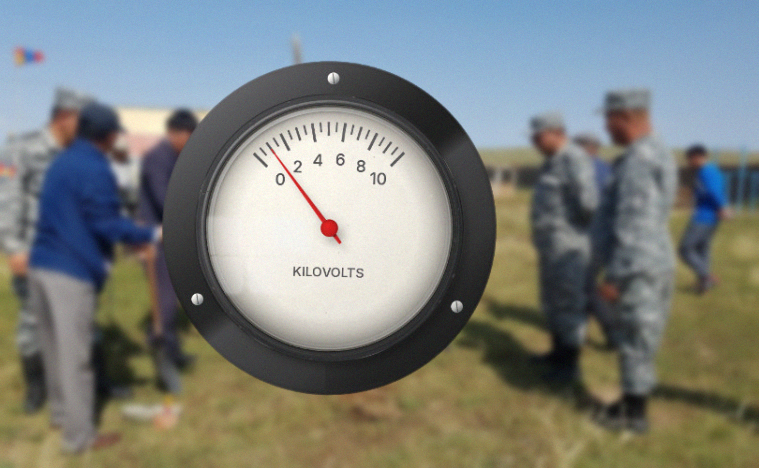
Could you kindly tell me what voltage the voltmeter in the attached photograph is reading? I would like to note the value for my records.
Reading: 1 kV
